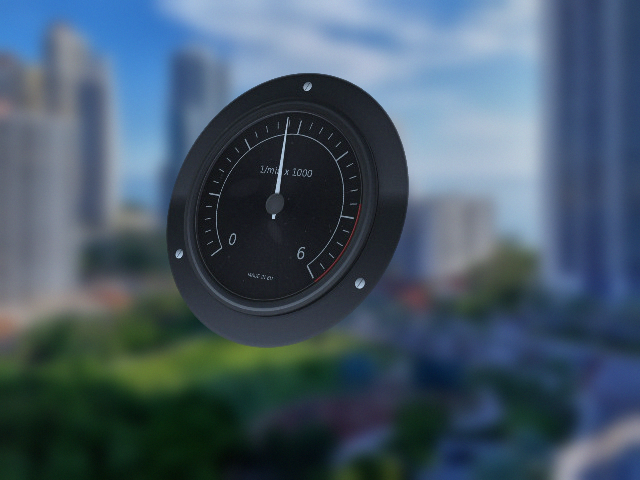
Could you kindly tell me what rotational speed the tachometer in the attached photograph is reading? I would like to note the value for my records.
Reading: 2800 rpm
